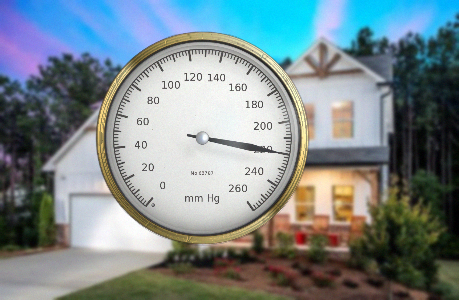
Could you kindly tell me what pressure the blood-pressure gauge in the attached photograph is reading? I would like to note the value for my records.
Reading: 220 mmHg
